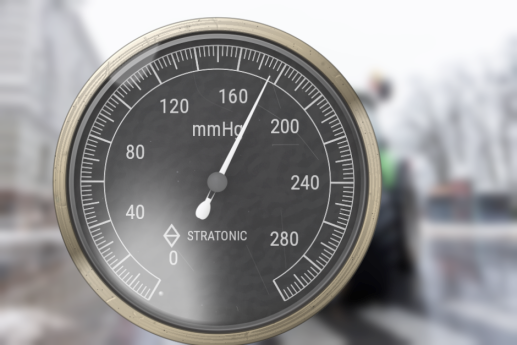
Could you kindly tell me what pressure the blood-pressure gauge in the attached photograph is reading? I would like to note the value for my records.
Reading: 176 mmHg
